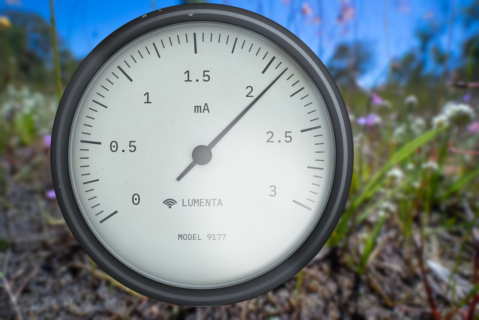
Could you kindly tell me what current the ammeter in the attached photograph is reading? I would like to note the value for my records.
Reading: 2.1 mA
